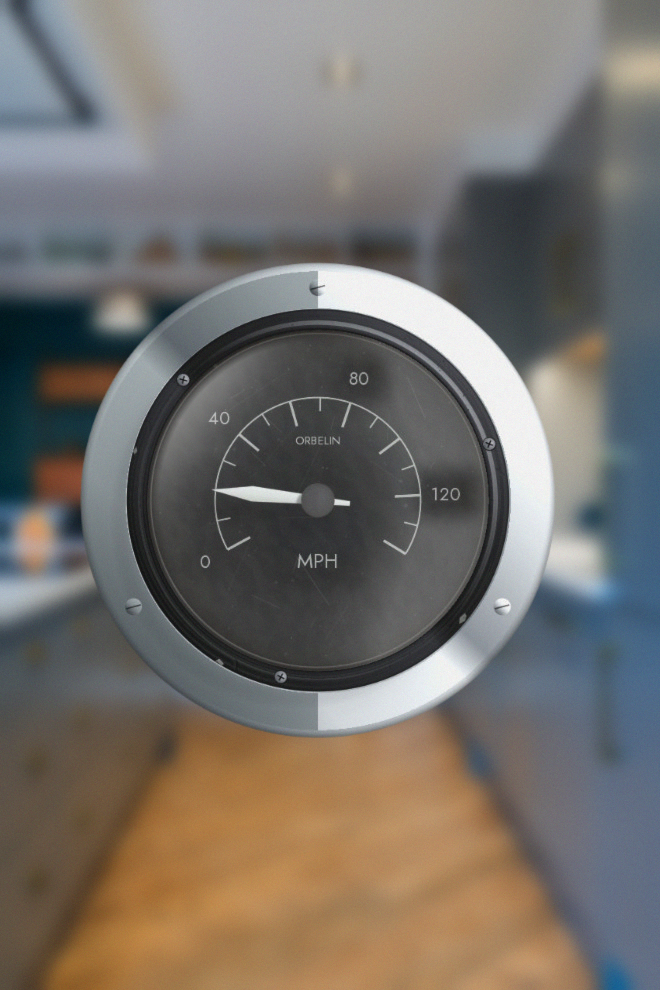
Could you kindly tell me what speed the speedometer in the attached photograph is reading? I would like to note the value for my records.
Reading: 20 mph
